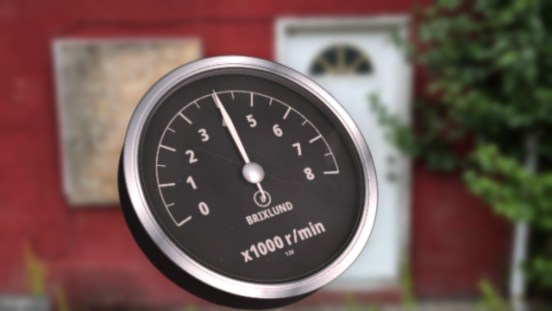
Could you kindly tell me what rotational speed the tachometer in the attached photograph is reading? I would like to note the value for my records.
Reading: 4000 rpm
